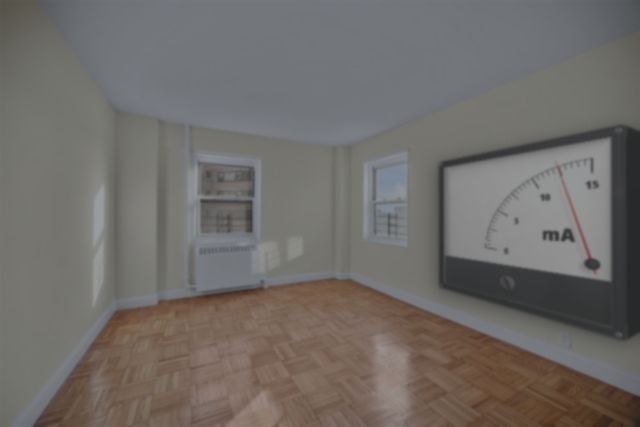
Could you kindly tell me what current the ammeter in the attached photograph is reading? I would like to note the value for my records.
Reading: 12.5 mA
